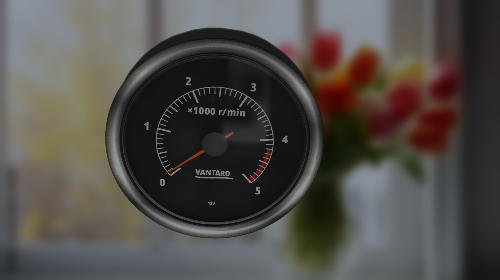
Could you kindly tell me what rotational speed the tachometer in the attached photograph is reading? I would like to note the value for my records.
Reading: 100 rpm
